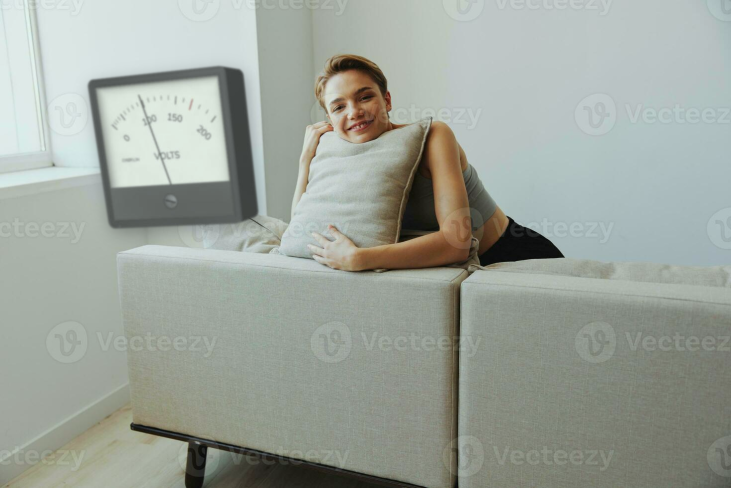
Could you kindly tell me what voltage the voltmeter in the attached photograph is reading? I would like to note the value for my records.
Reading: 100 V
